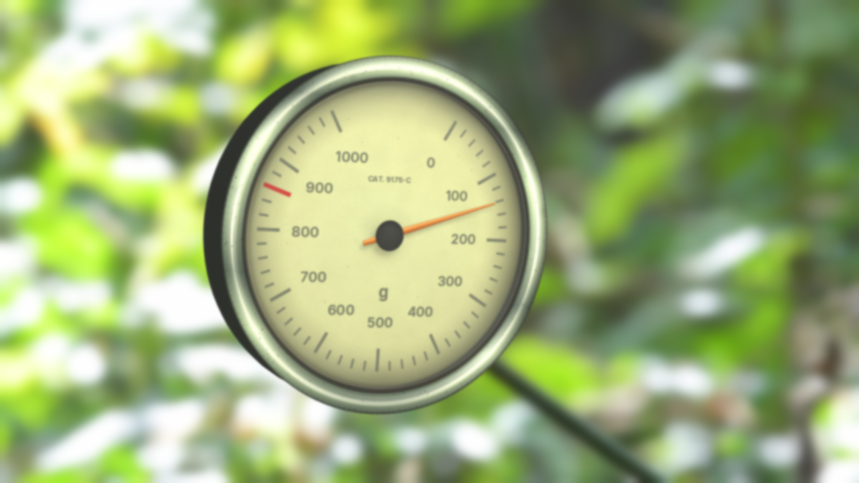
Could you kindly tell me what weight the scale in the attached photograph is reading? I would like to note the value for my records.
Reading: 140 g
